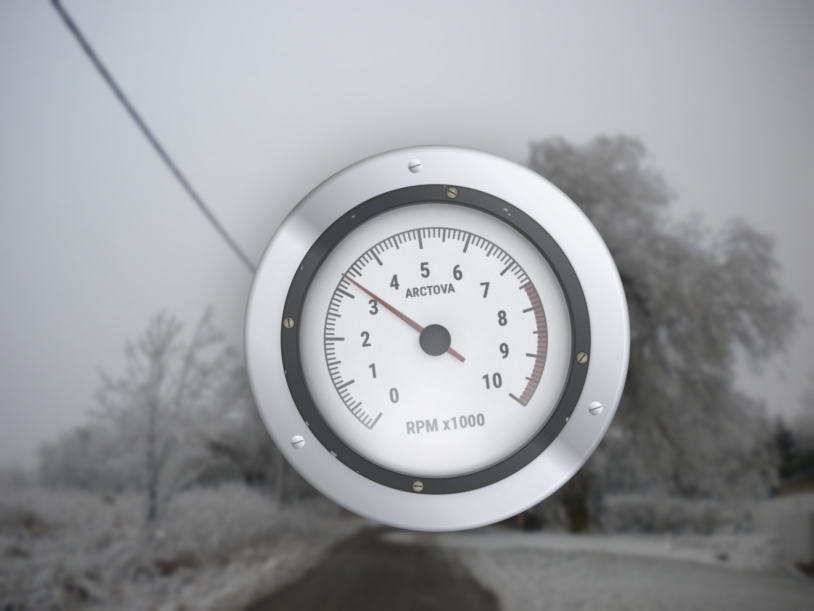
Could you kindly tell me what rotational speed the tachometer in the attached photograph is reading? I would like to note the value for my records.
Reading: 3300 rpm
